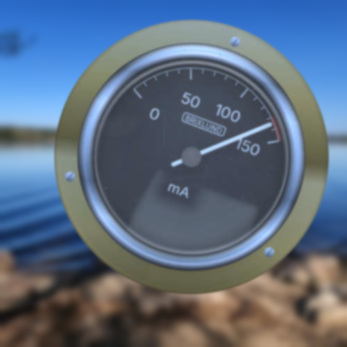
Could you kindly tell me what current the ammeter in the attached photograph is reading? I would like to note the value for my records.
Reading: 135 mA
